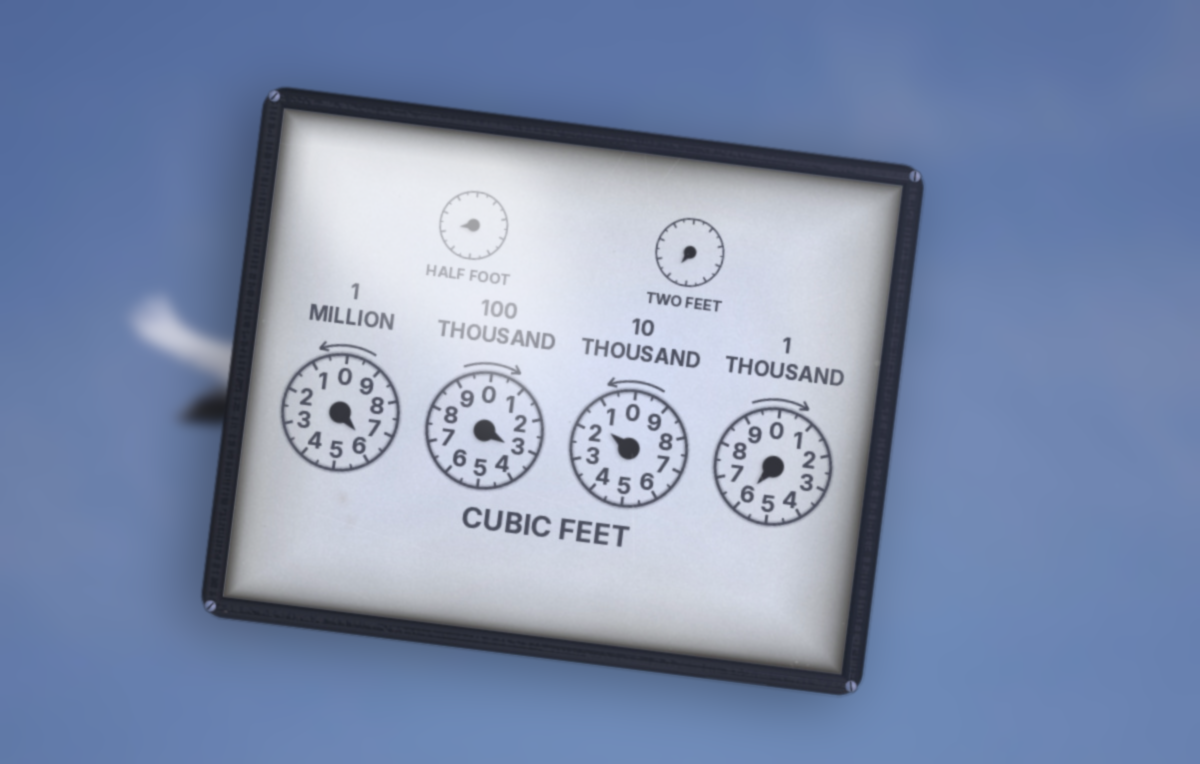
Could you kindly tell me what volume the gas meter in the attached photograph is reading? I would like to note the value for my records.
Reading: 631600 ft³
